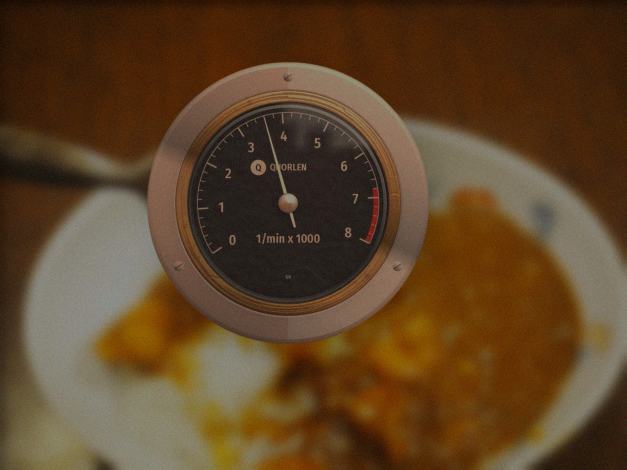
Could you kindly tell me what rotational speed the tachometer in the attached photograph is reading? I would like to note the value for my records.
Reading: 3600 rpm
